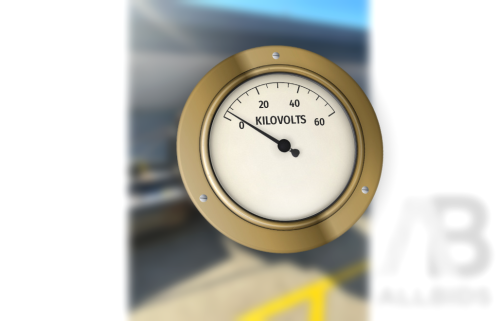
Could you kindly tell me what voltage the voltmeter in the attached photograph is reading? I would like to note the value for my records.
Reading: 2.5 kV
